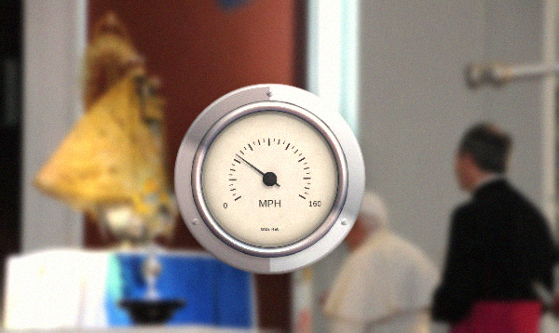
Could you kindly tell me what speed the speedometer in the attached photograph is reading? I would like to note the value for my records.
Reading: 45 mph
